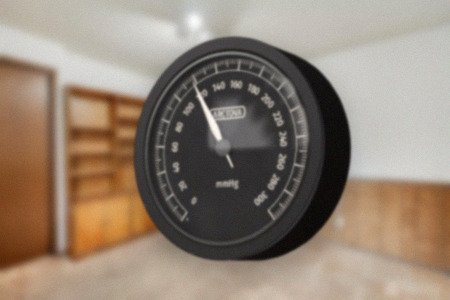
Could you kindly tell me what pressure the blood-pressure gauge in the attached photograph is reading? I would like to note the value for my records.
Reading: 120 mmHg
